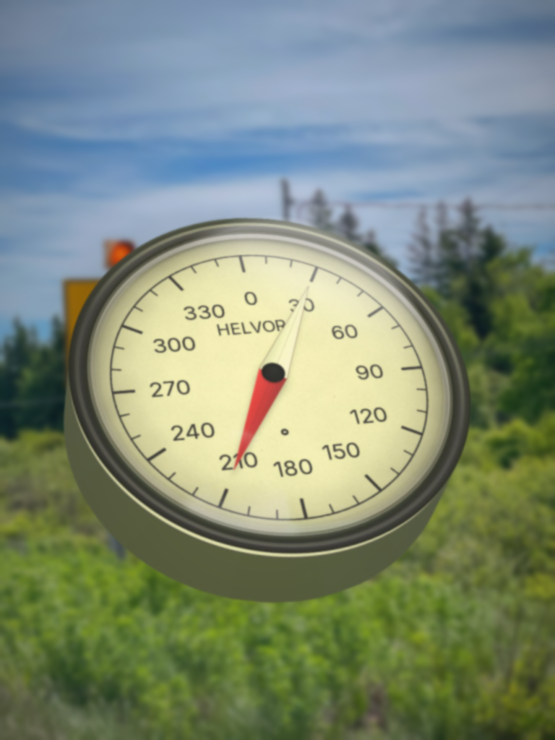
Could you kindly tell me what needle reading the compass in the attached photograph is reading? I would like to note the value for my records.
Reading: 210 °
